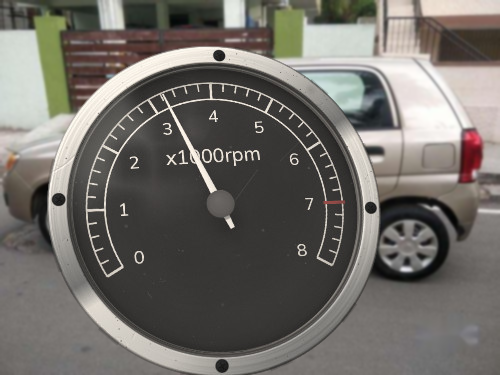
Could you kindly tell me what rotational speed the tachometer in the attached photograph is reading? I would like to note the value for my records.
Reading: 3200 rpm
